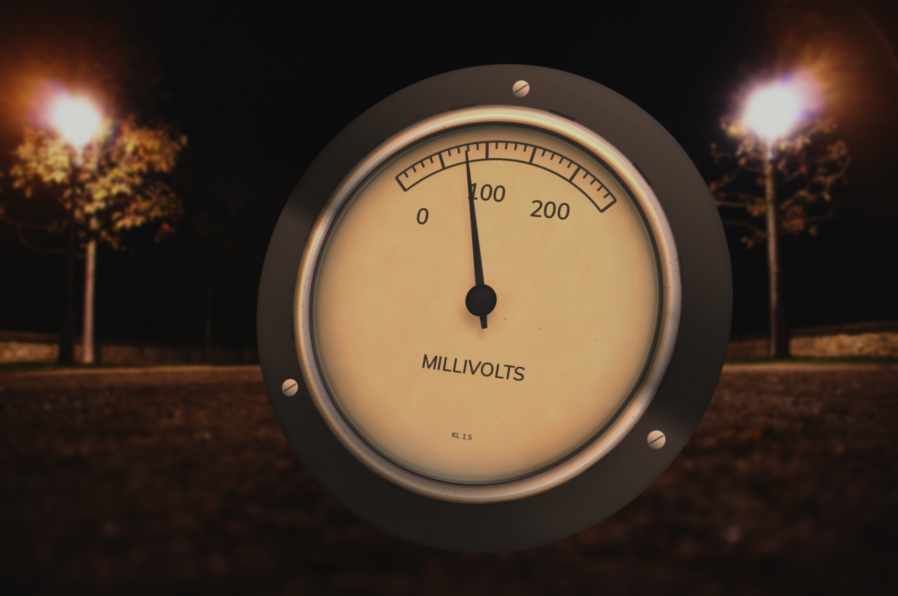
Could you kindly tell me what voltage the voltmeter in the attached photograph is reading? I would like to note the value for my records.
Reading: 80 mV
